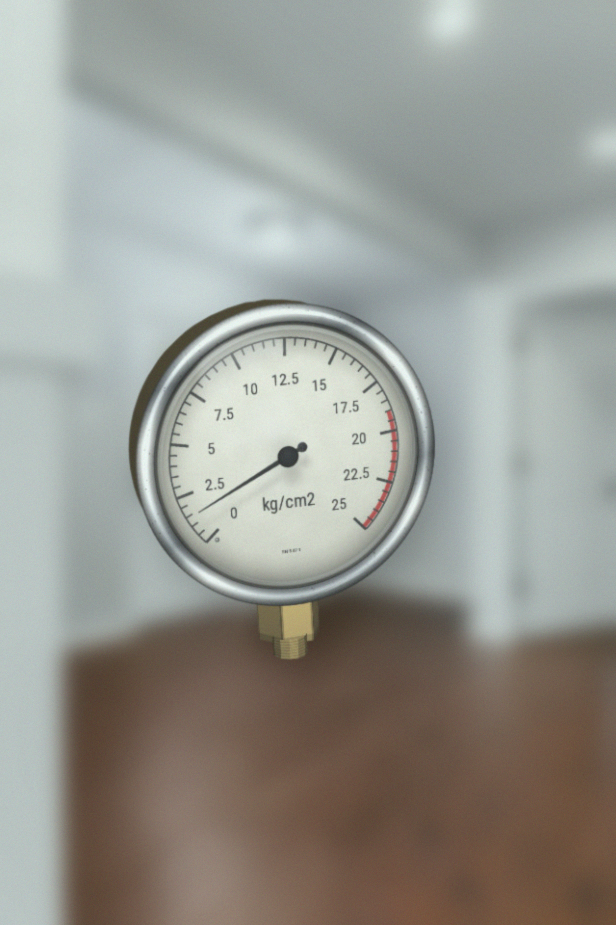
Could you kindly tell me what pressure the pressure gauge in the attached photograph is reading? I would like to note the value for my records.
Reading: 1.5 kg/cm²
